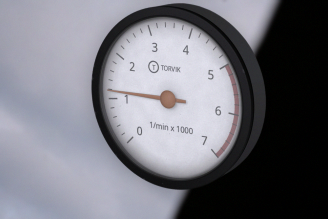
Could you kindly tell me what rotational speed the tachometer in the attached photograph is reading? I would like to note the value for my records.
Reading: 1200 rpm
